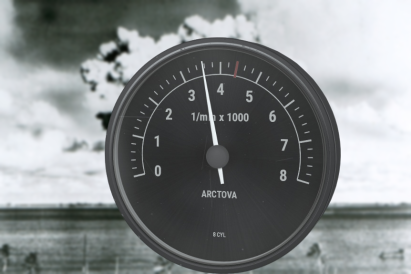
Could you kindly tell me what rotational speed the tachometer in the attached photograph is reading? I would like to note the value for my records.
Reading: 3600 rpm
